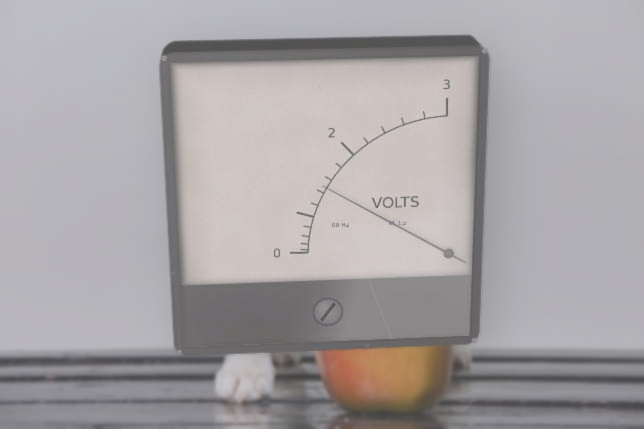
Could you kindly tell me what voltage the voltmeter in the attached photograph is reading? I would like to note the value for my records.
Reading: 1.5 V
